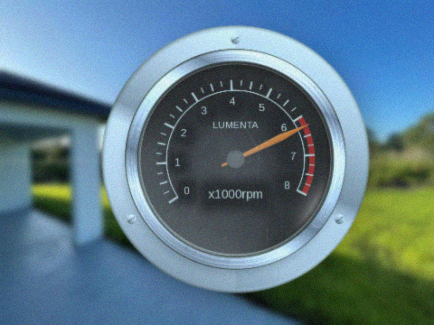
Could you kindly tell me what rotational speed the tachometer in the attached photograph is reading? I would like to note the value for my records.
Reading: 6250 rpm
